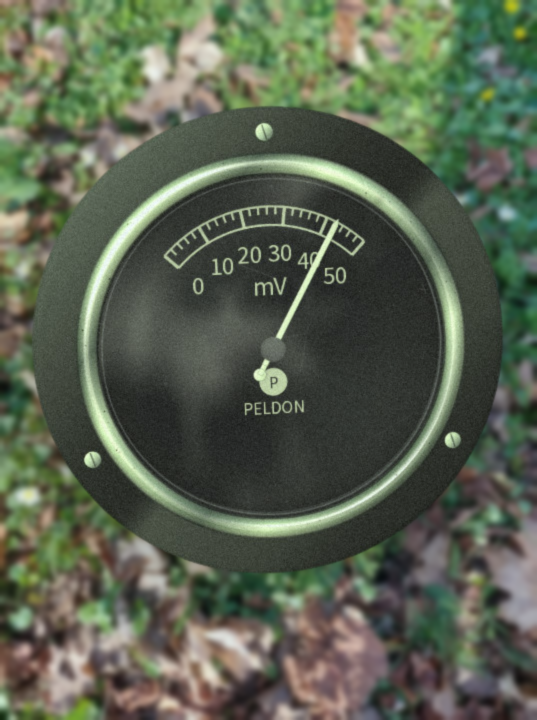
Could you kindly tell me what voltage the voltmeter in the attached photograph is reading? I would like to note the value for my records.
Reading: 42 mV
